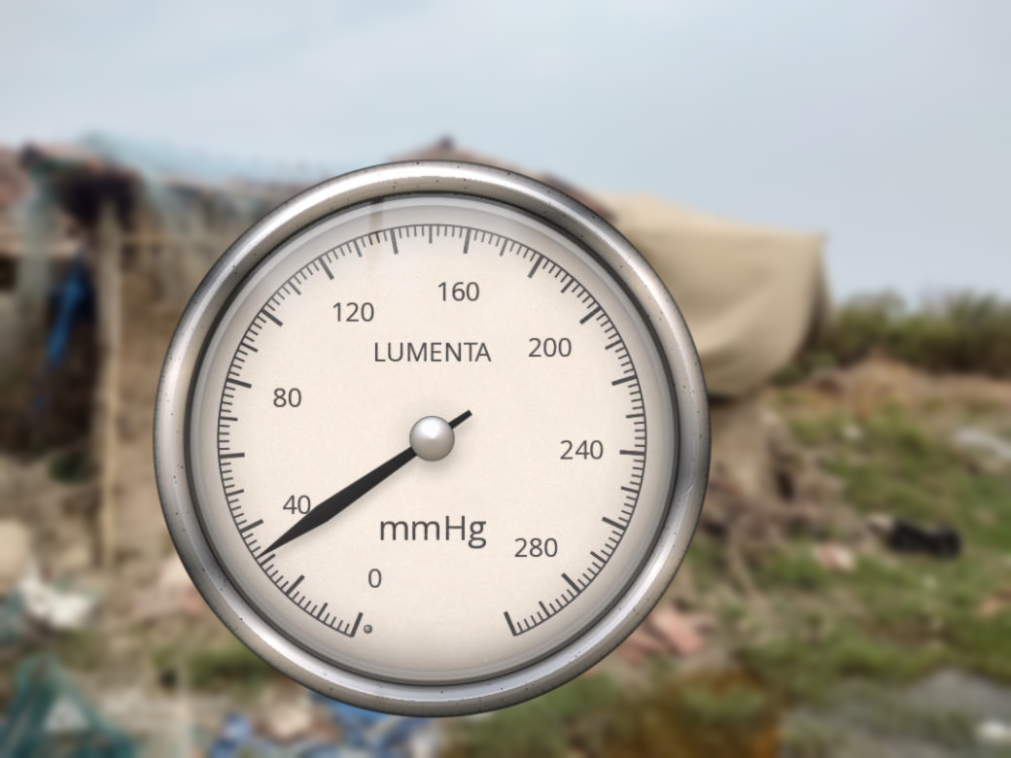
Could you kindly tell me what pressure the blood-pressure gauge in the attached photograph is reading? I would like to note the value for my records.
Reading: 32 mmHg
